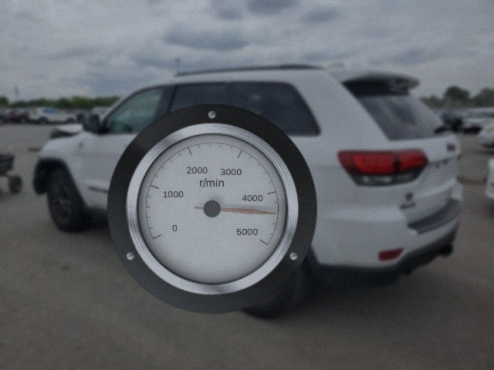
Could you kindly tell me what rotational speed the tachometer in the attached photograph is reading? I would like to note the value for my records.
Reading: 4400 rpm
